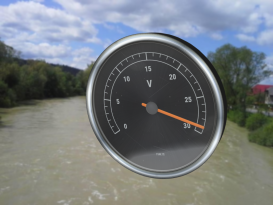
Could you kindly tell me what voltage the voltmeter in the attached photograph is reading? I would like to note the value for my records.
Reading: 29 V
